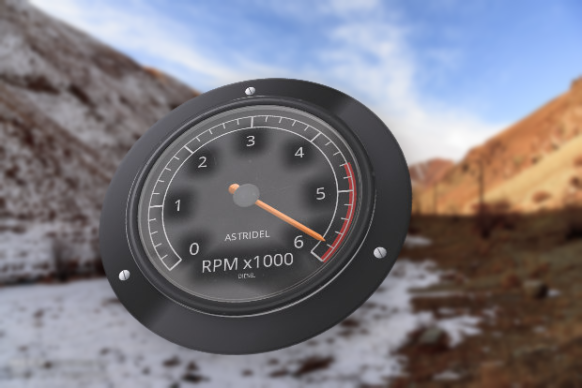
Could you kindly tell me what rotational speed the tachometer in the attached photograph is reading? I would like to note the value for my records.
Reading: 5800 rpm
